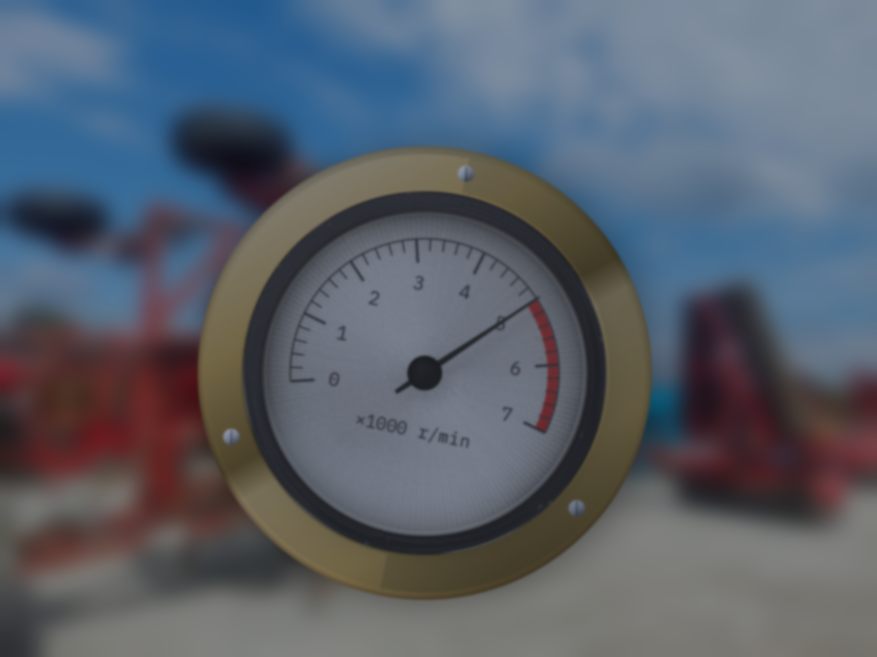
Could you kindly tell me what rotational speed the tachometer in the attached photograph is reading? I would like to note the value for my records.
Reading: 5000 rpm
